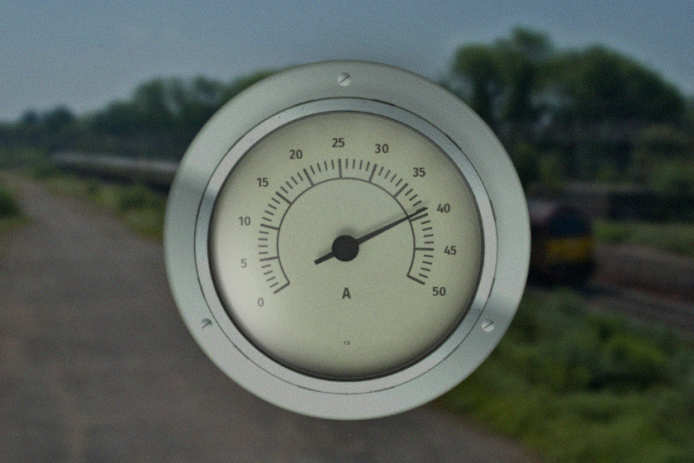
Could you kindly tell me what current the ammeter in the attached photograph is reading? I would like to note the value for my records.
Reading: 39 A
